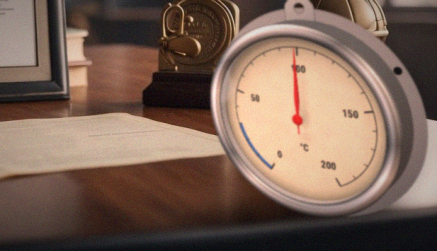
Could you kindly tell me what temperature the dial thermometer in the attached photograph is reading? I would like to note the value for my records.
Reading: 100 °C
